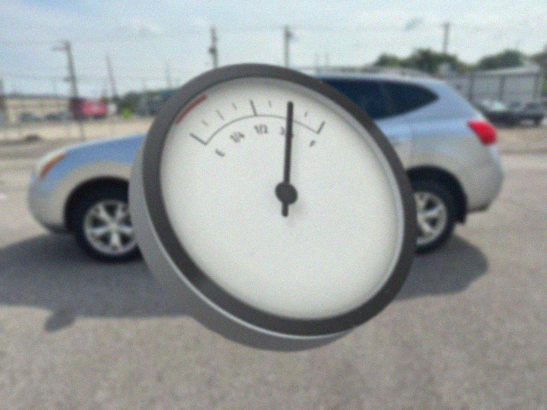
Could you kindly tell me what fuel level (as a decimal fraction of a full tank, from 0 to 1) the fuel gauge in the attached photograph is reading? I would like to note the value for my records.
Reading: 0.75
